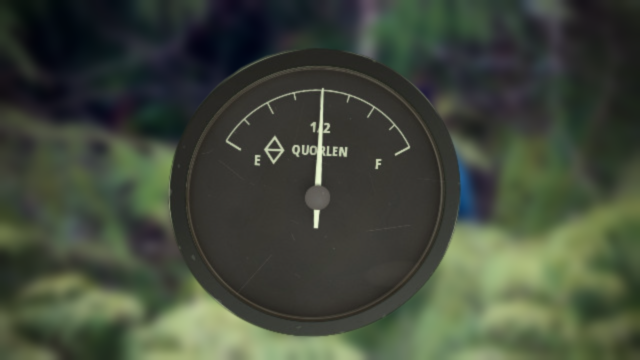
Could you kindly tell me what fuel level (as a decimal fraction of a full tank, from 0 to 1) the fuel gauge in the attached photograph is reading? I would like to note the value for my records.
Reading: 0.5
